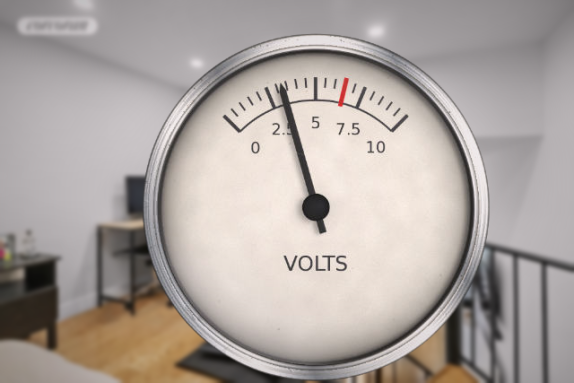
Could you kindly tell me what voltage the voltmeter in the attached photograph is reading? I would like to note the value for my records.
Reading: 3.25 V
